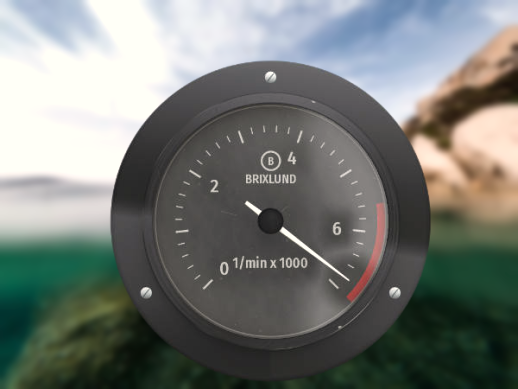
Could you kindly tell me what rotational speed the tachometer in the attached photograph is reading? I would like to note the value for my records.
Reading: 6800 rpm
